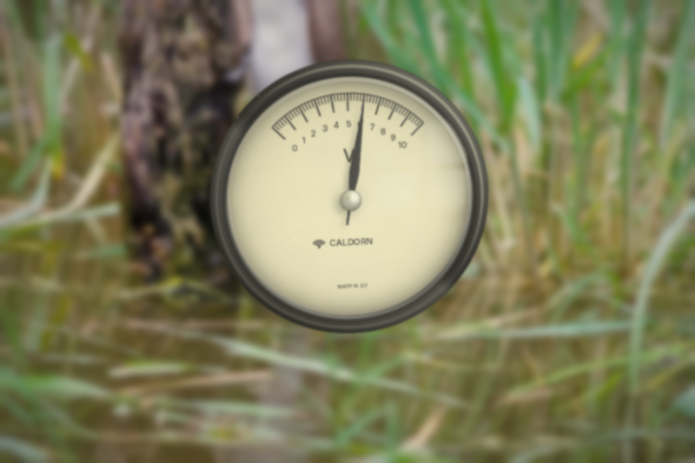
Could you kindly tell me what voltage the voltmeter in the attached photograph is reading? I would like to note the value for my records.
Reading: 6 V
